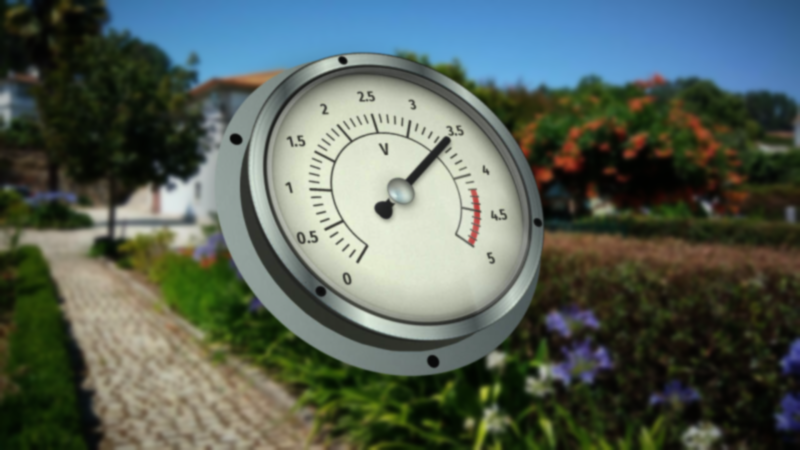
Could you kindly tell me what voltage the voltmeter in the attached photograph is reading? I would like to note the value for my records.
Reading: 3.5 V
